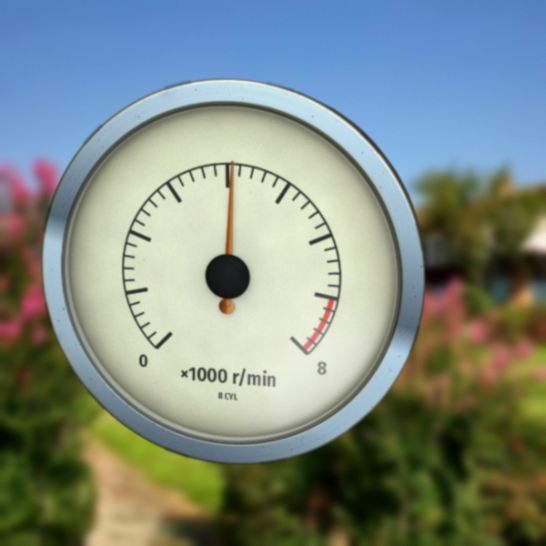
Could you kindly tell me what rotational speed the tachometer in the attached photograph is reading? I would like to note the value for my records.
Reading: 4100 rpm
